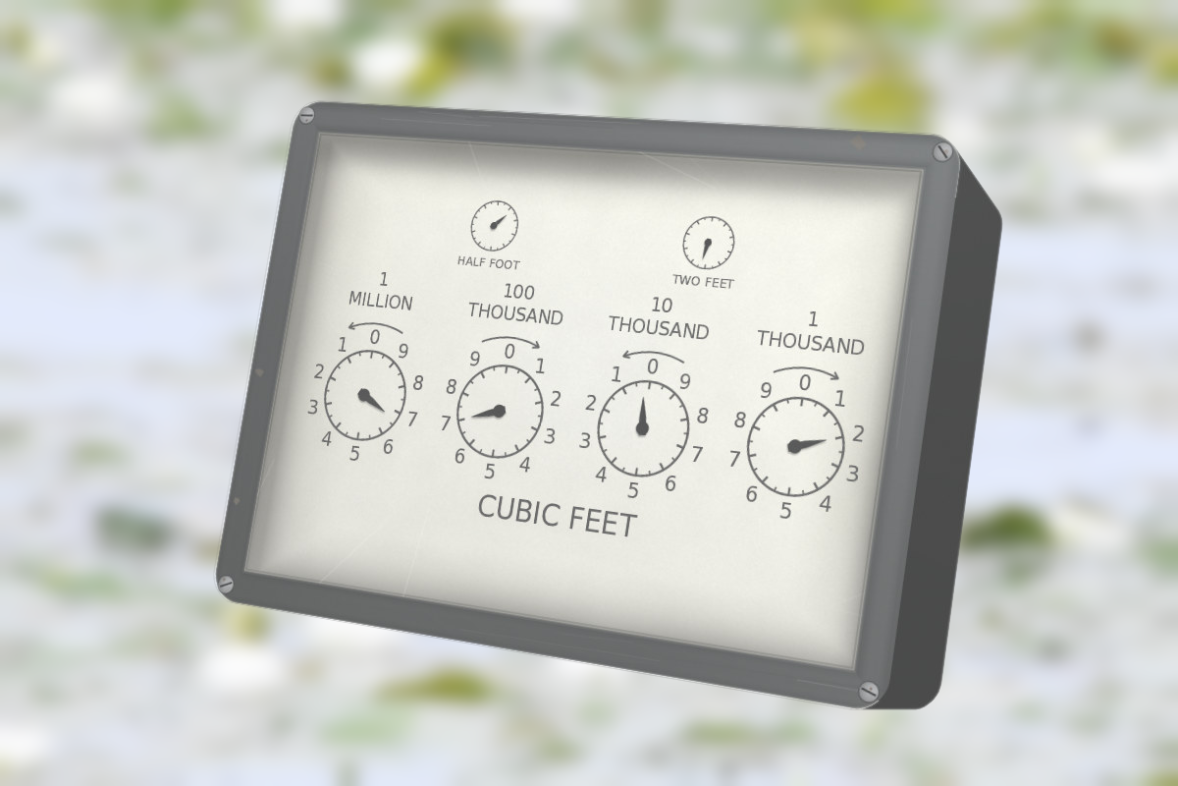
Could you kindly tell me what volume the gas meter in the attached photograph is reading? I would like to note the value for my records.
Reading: 670200 ft³
